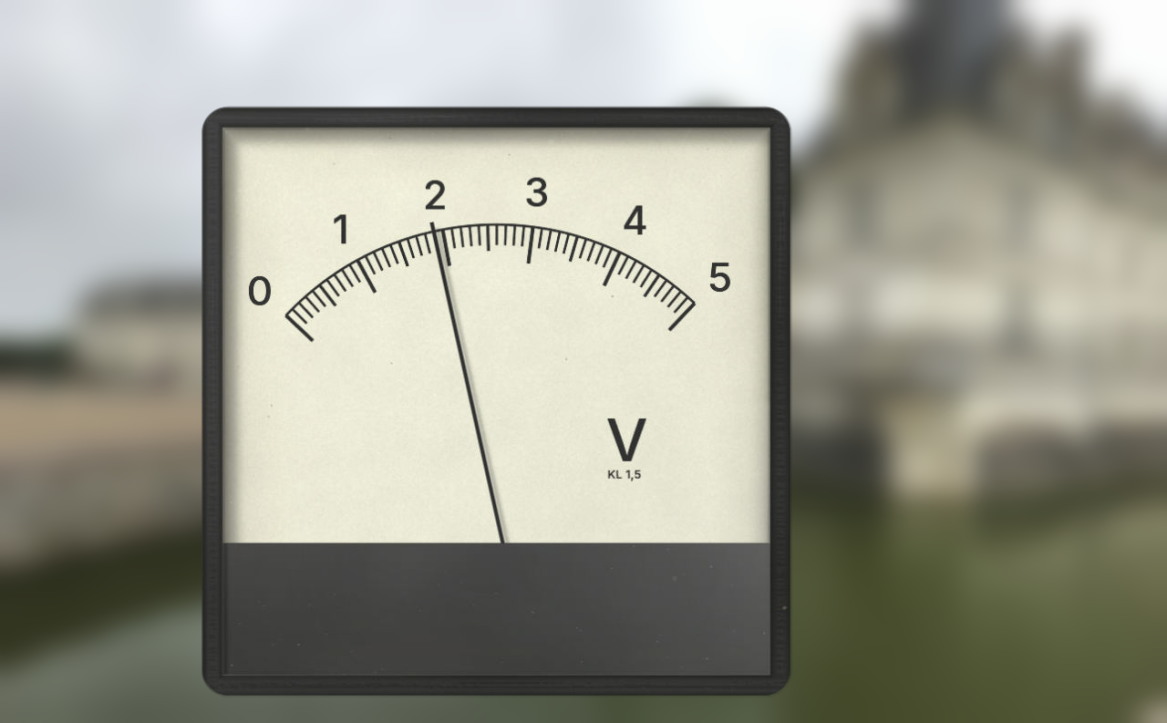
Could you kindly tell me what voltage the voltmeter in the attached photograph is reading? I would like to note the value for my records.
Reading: 1.9 V
